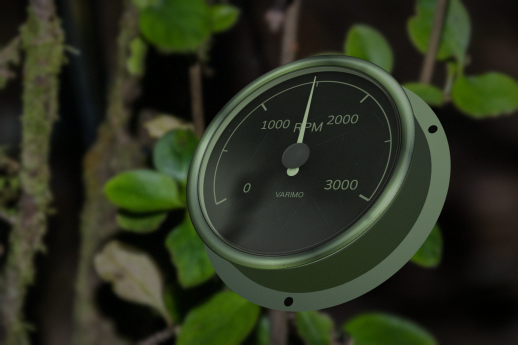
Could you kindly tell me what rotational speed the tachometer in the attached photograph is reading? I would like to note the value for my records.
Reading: 1500 rpm
